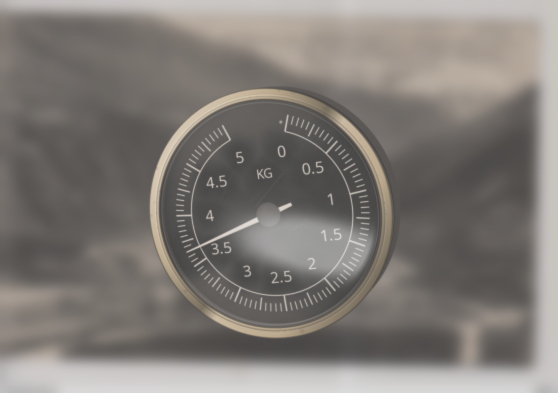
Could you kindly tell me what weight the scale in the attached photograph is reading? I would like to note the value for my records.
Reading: 3.65 kg
